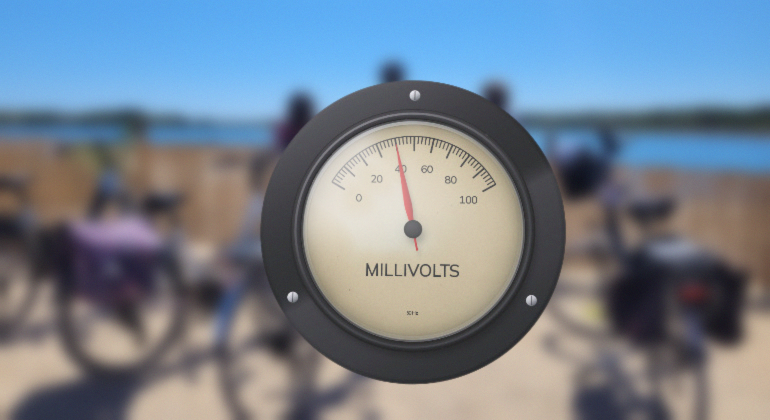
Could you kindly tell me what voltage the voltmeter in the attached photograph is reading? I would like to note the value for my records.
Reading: 40 mV
